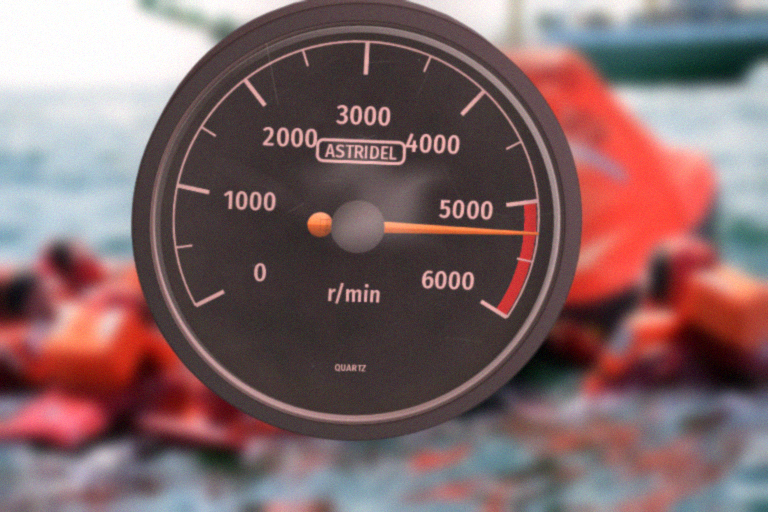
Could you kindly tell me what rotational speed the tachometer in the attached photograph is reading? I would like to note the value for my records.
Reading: 5250 rpm
